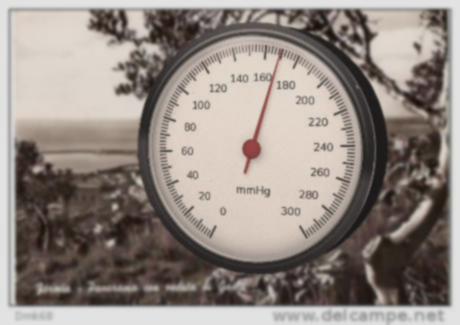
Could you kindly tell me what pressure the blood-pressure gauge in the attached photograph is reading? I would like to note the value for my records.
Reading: 170 mmHg
